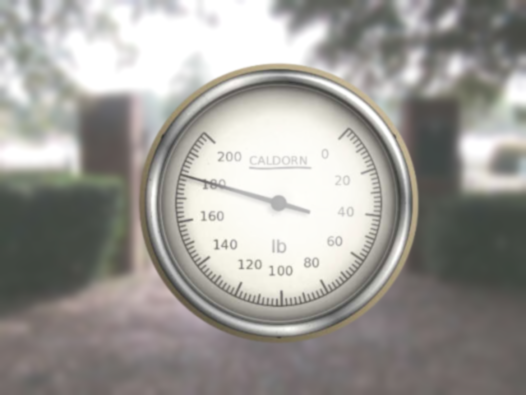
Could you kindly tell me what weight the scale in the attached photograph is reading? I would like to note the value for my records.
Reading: 180 lb
